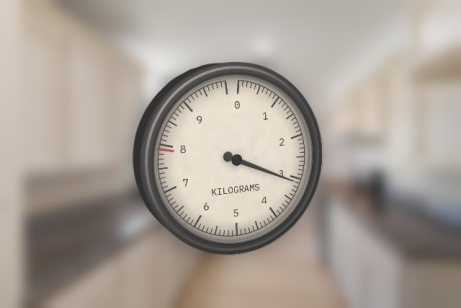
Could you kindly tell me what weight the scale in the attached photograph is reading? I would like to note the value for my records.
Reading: 3.1 kg
